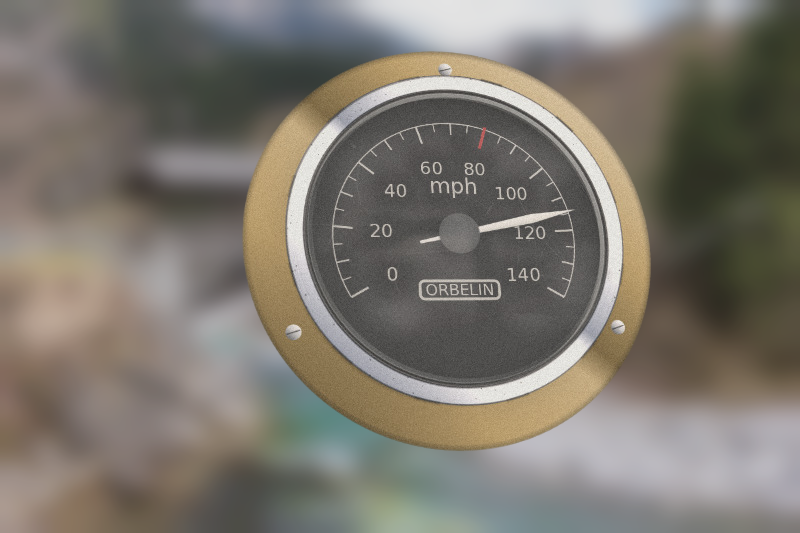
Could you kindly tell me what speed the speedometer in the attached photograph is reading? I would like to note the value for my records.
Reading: 115 mph
